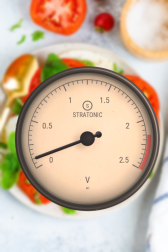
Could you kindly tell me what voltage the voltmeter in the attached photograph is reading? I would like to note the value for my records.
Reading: 0.1 V
